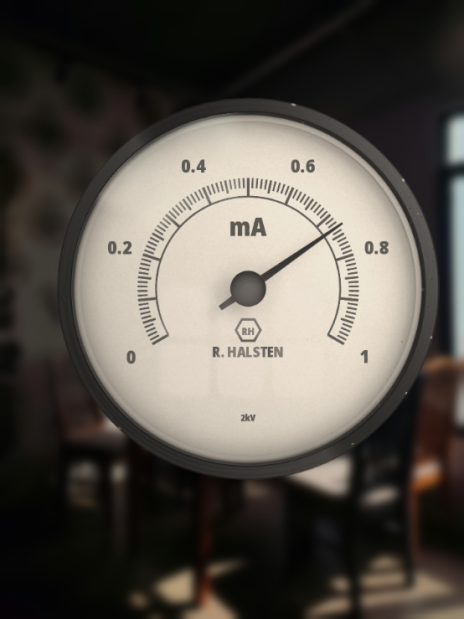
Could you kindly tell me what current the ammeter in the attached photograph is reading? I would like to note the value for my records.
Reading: 0.73 mA
